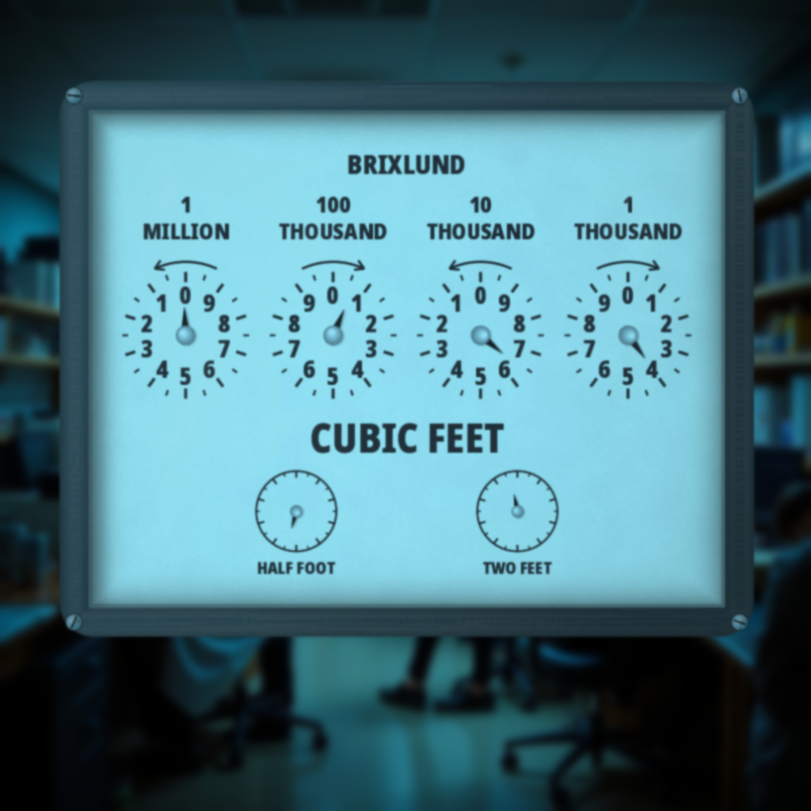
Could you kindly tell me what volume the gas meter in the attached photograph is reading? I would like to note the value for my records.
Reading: 6400 ft³
